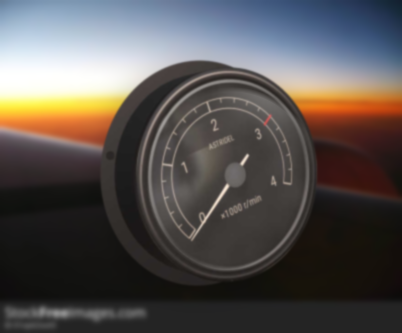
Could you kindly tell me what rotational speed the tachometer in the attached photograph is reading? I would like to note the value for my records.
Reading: 0 rpm
